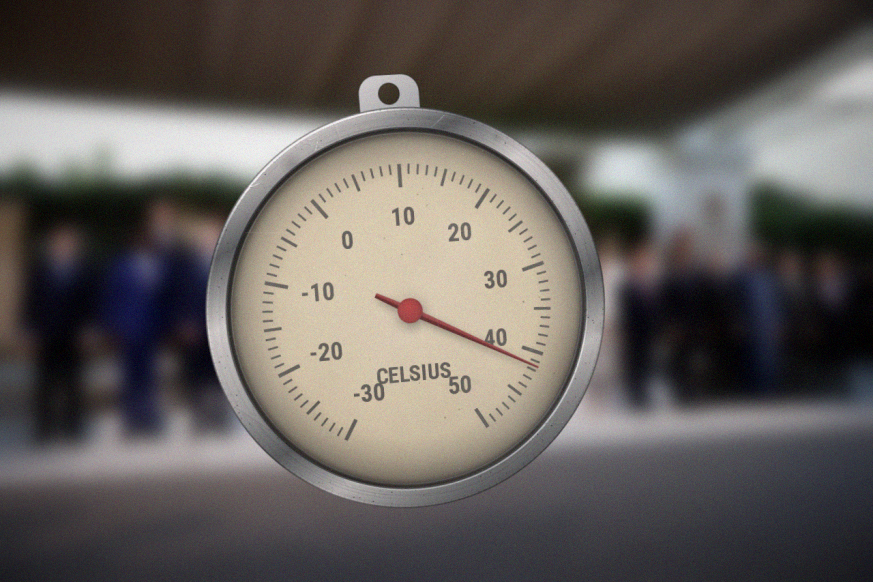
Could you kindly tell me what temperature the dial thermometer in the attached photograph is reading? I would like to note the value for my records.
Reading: 41.5 °C
